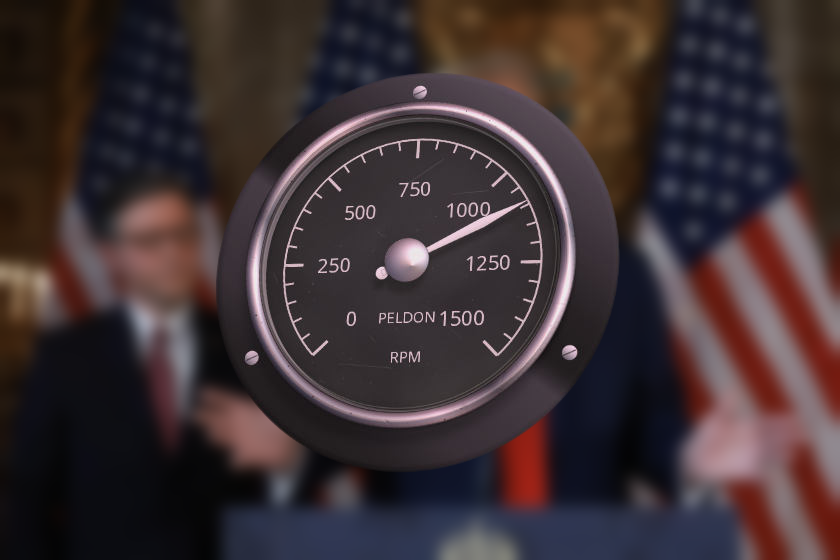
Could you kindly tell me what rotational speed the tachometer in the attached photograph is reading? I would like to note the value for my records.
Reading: 1100 rpm
